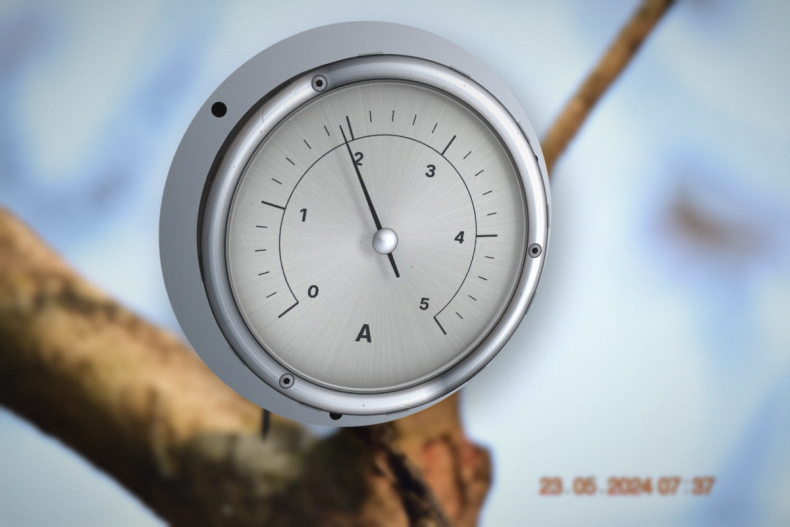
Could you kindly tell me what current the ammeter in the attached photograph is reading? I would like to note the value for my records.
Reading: 1.9 A
